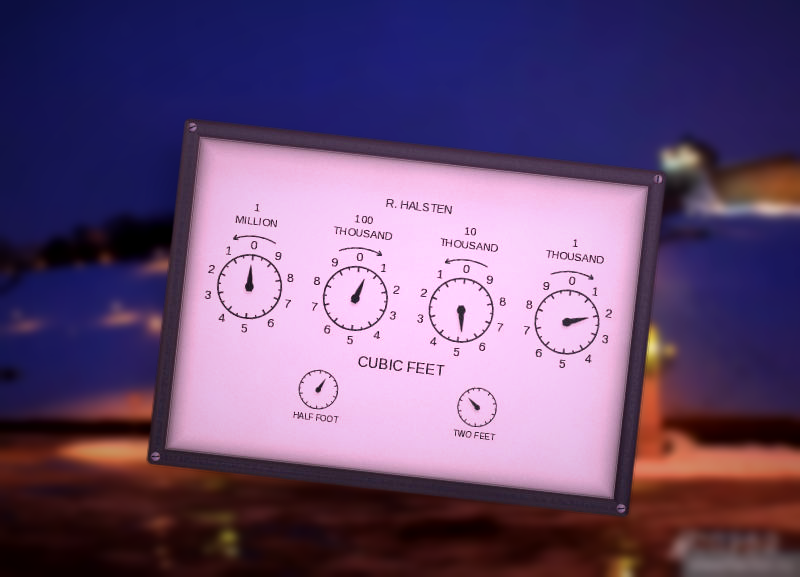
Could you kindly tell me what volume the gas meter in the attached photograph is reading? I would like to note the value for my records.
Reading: 5200 ft³
